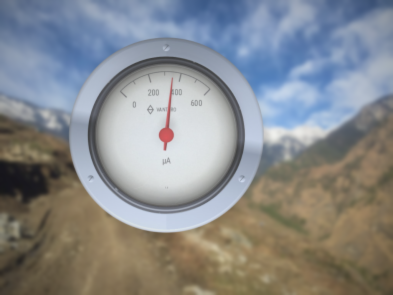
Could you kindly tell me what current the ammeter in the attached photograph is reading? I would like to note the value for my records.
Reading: 350 µA
